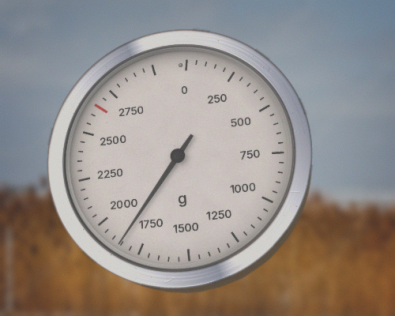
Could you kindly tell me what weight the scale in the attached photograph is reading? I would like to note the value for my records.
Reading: 1850 g
